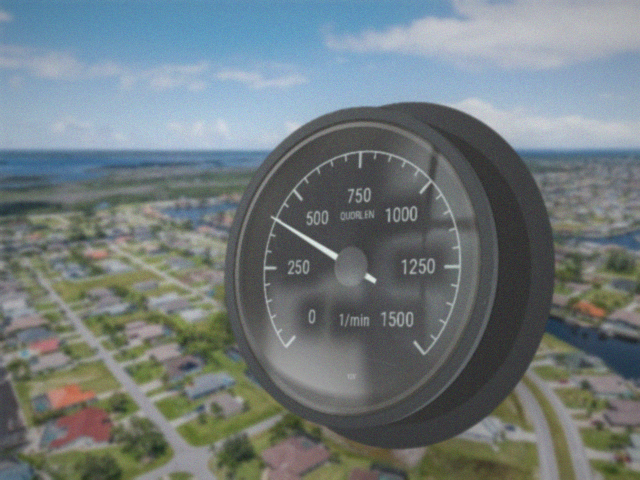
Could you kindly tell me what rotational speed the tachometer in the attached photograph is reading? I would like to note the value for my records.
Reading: 400 rpm
